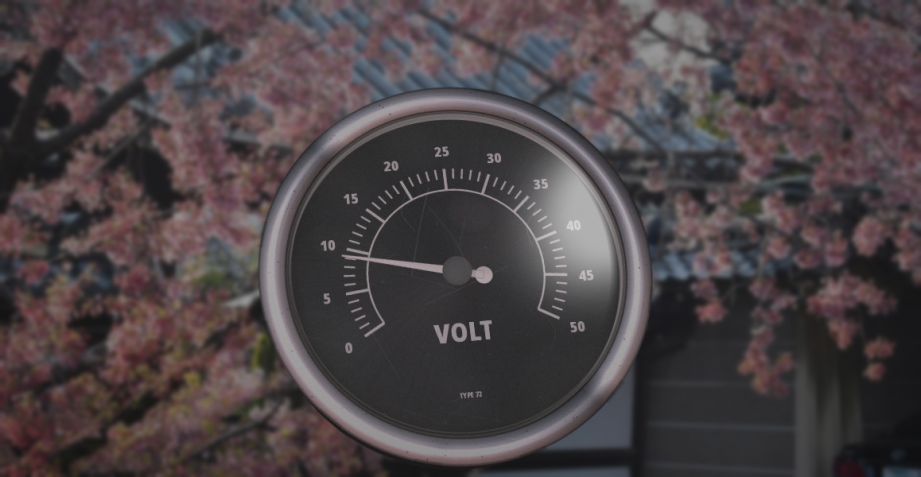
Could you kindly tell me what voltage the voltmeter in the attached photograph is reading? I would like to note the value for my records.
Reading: 9 V
